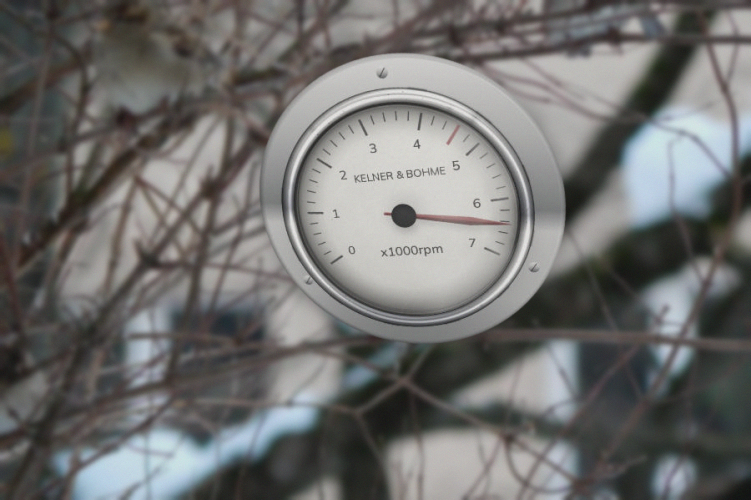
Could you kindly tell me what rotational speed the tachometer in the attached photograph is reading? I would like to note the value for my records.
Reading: 6400 rpm
